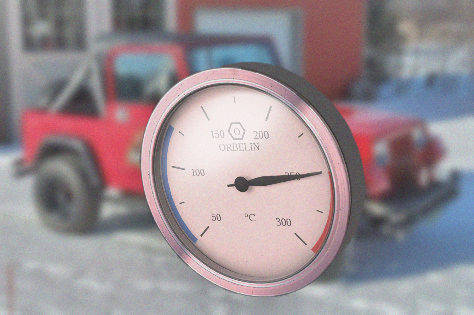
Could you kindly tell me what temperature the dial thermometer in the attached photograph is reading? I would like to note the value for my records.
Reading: 250 °C
